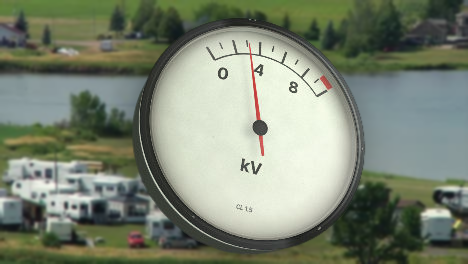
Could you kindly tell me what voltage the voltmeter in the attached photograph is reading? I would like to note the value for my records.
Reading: 3 kV
